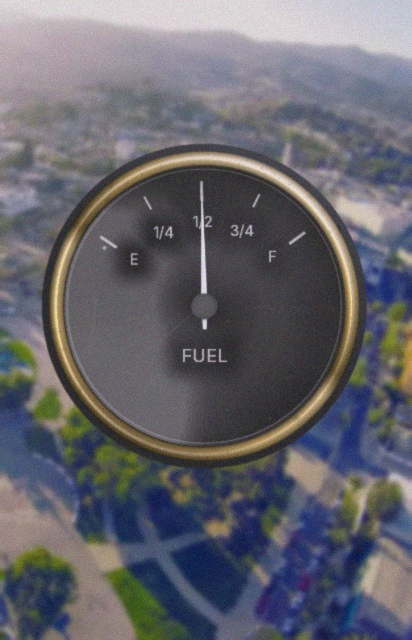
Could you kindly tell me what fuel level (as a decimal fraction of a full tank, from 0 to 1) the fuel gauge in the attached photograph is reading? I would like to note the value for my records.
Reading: 0.5
